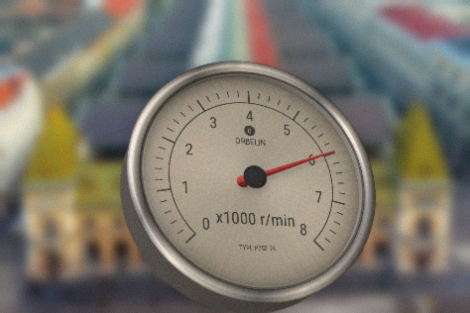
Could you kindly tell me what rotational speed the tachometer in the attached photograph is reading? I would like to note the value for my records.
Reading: 6000 rpm
